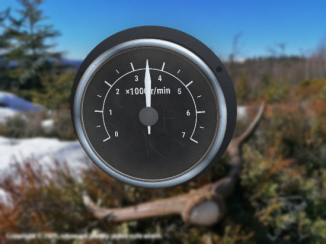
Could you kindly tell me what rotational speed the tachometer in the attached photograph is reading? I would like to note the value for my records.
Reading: 3500 rpm
